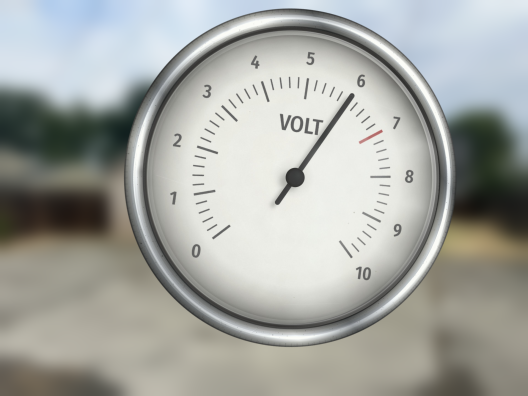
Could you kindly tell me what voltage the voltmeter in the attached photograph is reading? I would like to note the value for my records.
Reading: 6 V
